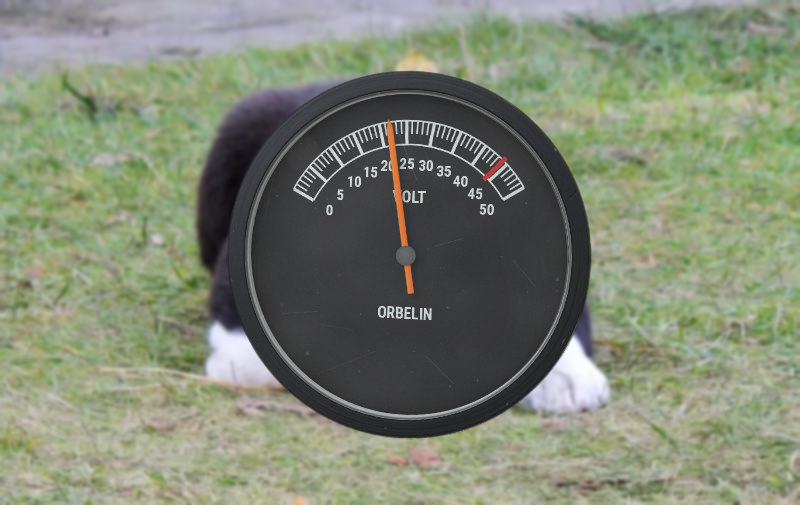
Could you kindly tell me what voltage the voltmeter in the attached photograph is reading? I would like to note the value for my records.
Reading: 22 V
